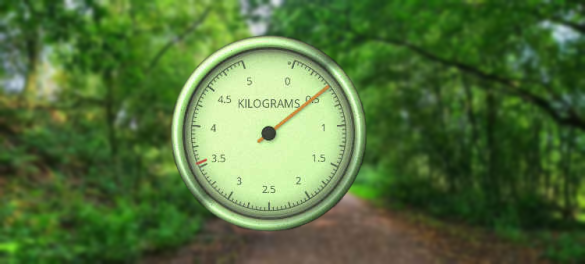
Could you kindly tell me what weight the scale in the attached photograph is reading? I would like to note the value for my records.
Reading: 0.5 kg
